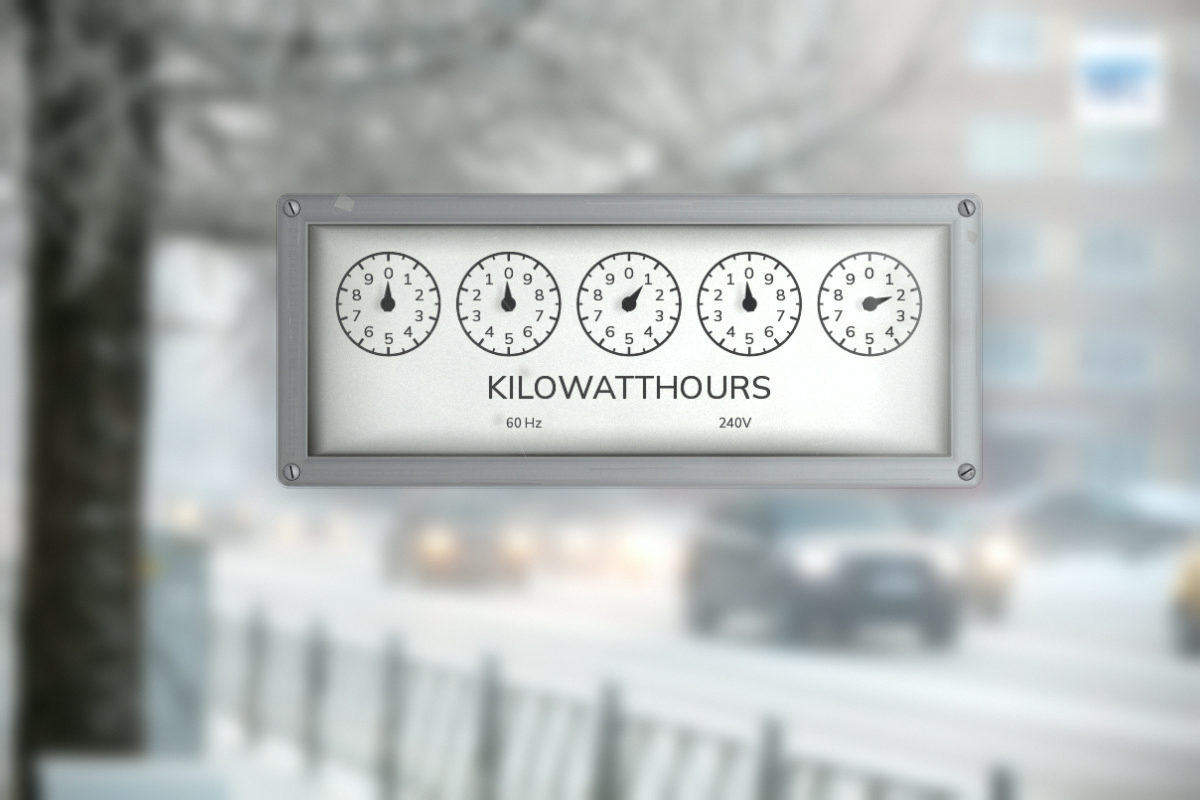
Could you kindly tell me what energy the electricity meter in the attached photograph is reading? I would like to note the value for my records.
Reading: 102 kWh
